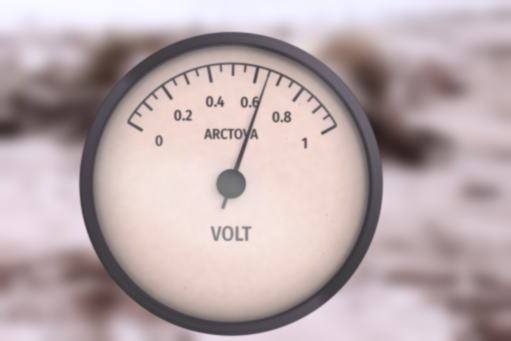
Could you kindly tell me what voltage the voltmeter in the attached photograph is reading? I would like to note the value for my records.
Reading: 0.65 V
